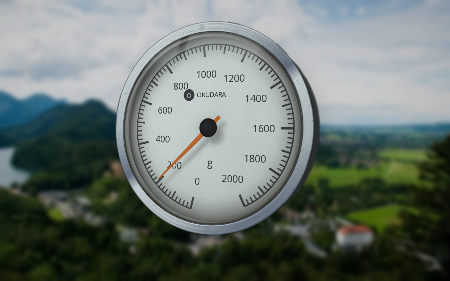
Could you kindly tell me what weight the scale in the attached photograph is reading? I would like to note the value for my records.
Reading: 200 g
